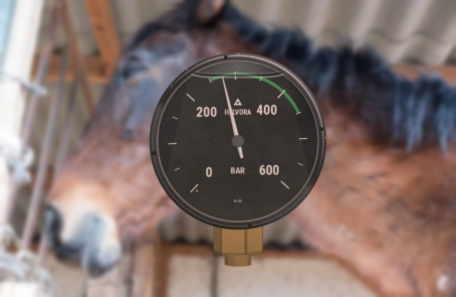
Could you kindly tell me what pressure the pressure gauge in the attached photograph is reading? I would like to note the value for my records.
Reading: 275 bar
